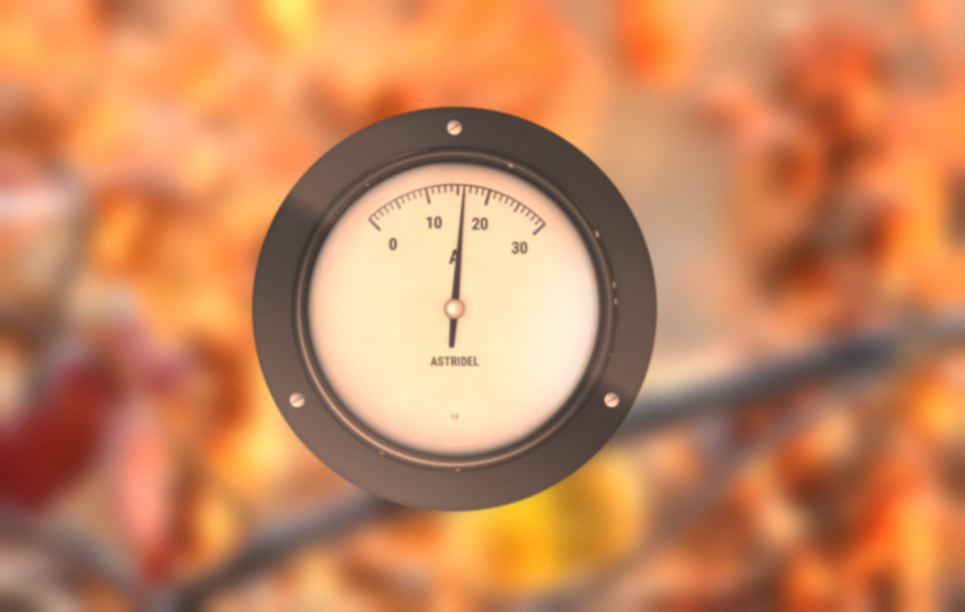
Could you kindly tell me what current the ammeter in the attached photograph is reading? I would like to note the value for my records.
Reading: 16 A
